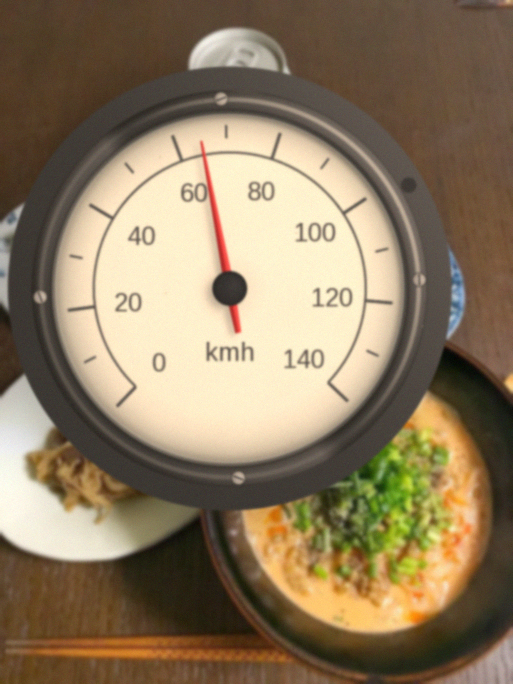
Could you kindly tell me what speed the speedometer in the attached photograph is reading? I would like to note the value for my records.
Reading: 65 km/h
